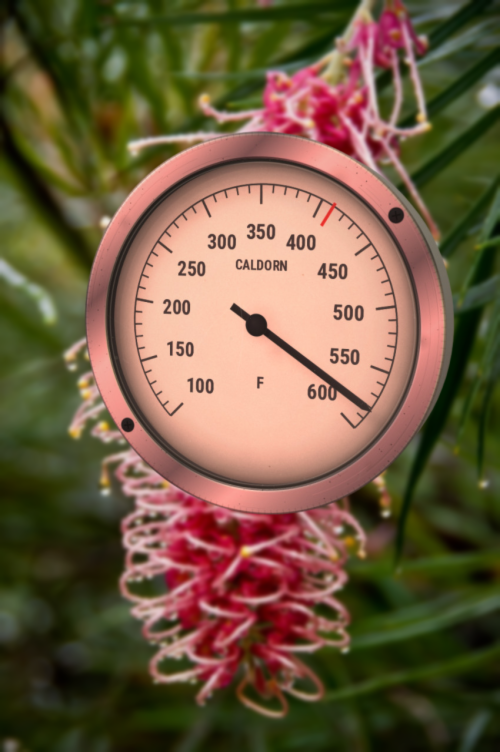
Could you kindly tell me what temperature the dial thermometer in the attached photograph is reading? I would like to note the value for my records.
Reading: 580 °F
